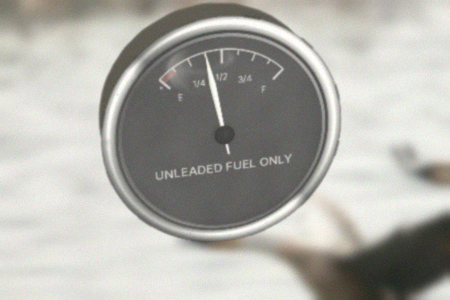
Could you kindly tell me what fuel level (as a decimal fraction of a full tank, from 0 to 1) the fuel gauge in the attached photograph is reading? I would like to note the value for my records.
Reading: 0.375
